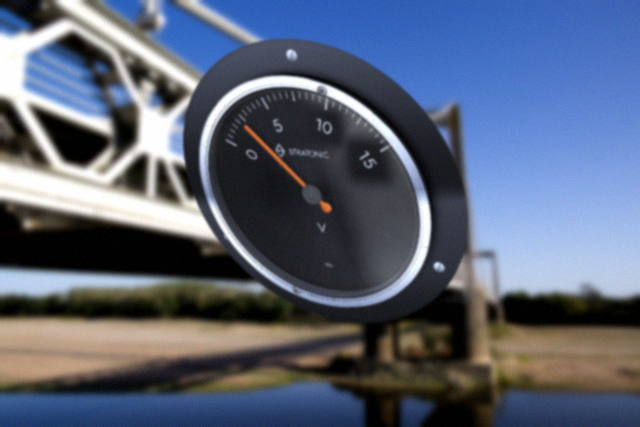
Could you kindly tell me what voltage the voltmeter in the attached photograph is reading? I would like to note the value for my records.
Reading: 2.5 V
